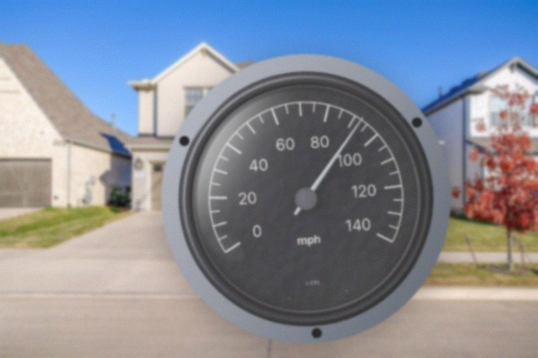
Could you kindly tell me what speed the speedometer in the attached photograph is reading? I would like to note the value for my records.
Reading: 92.5 mph
